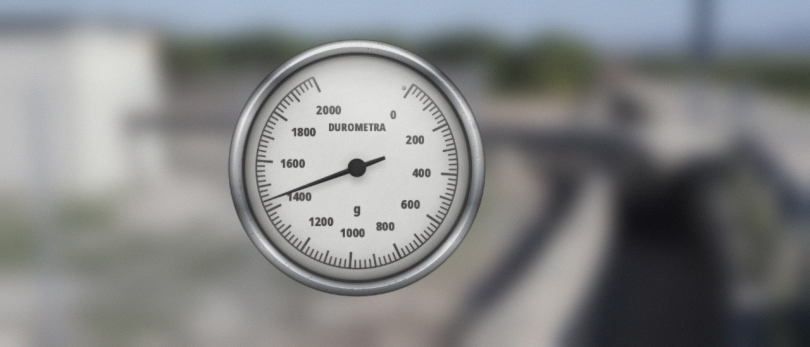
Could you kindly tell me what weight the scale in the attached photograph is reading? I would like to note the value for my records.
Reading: 1440 g
